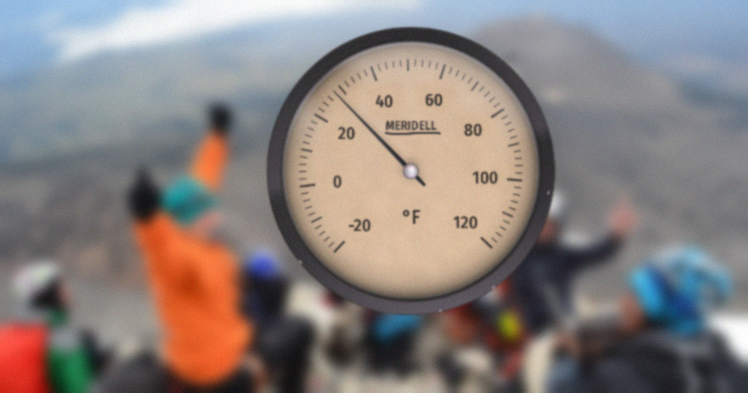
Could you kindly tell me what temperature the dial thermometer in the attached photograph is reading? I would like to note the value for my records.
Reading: 28 °F
